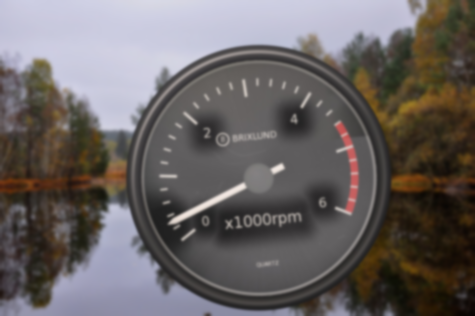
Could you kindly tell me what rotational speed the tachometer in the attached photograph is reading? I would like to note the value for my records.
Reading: 300 rpm
